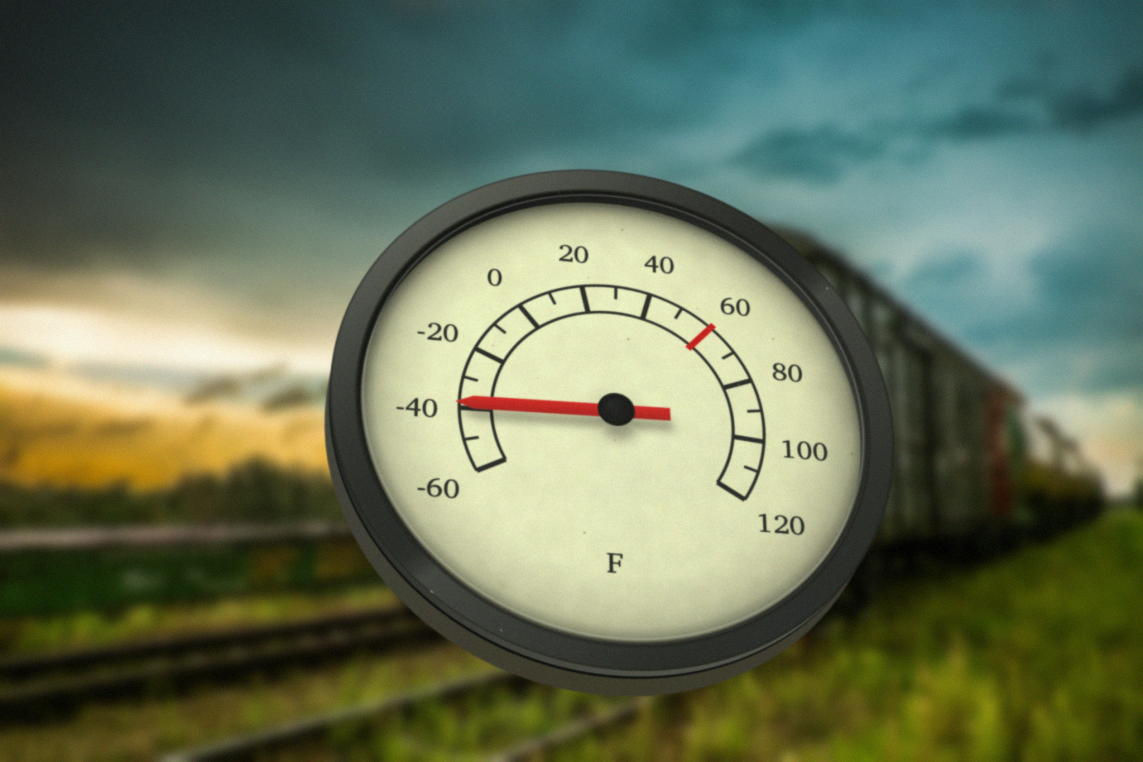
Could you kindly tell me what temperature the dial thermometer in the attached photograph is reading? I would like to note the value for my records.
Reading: -40 °F
